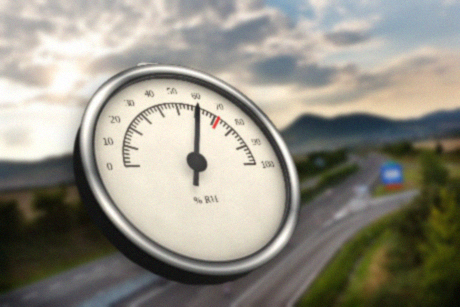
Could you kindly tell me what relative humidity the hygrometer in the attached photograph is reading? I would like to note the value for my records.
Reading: 60 %
